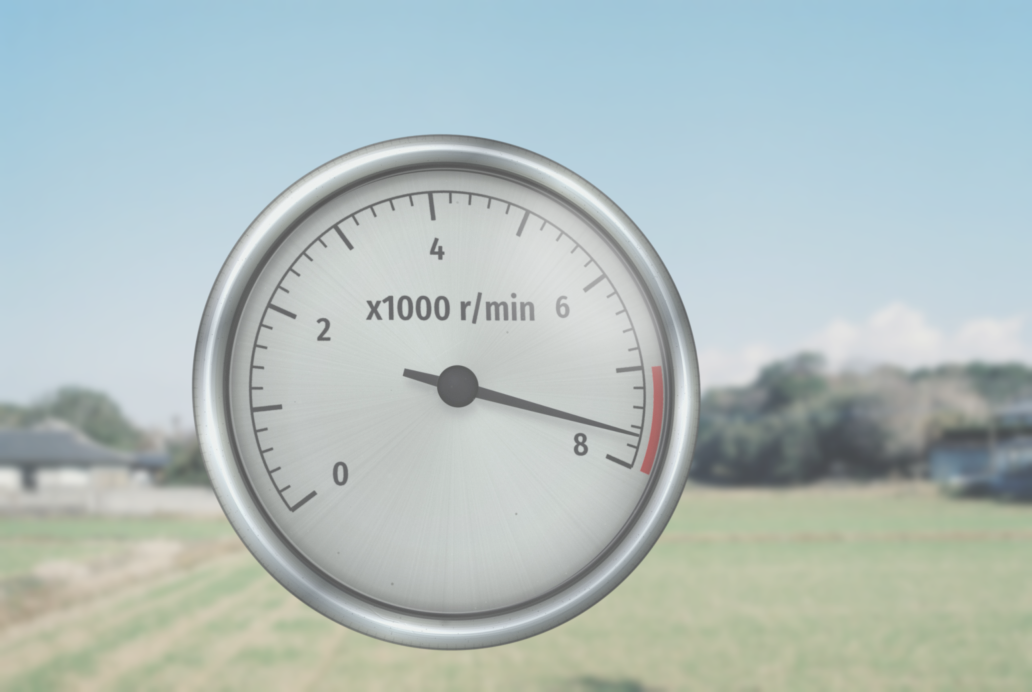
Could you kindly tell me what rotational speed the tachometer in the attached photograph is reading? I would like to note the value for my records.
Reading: 7700 rpm
